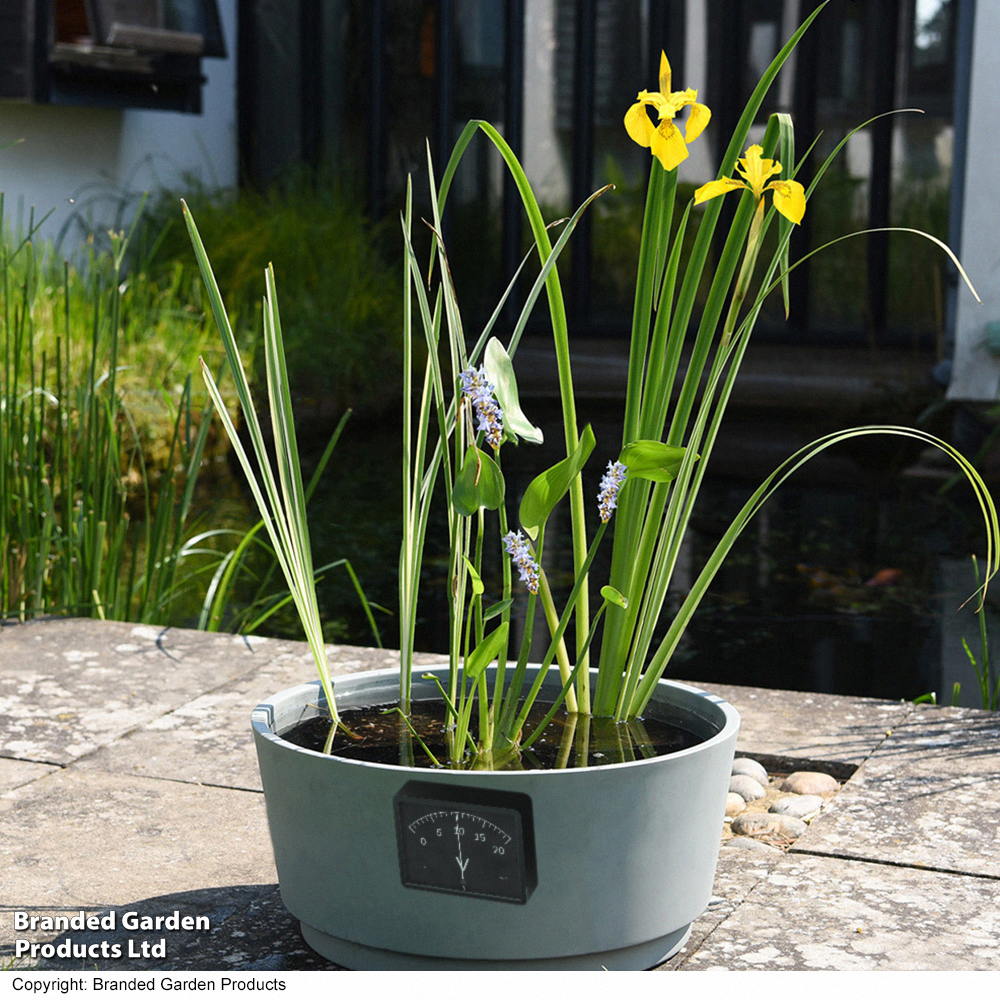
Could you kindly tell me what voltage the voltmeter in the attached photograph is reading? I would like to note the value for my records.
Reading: 10 V
